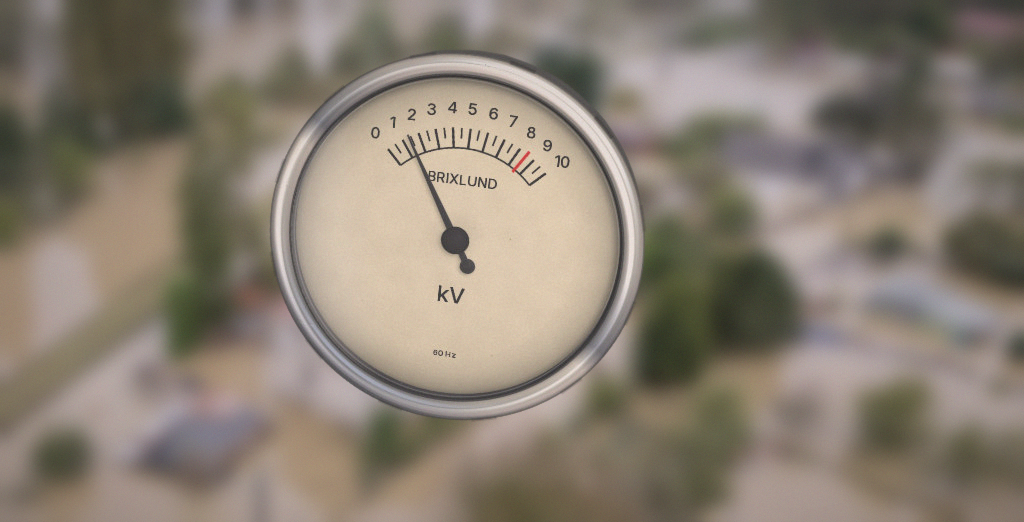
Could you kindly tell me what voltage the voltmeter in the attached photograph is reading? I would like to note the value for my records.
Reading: 1.5 kV
